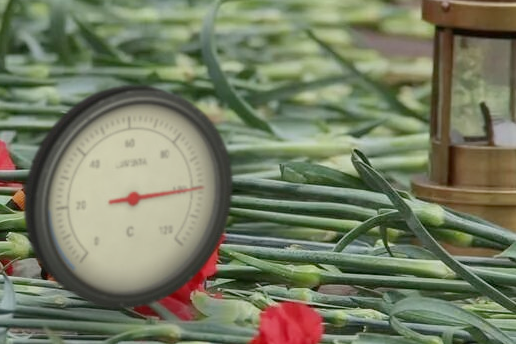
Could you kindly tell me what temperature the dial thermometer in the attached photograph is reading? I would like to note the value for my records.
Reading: 100 °C
